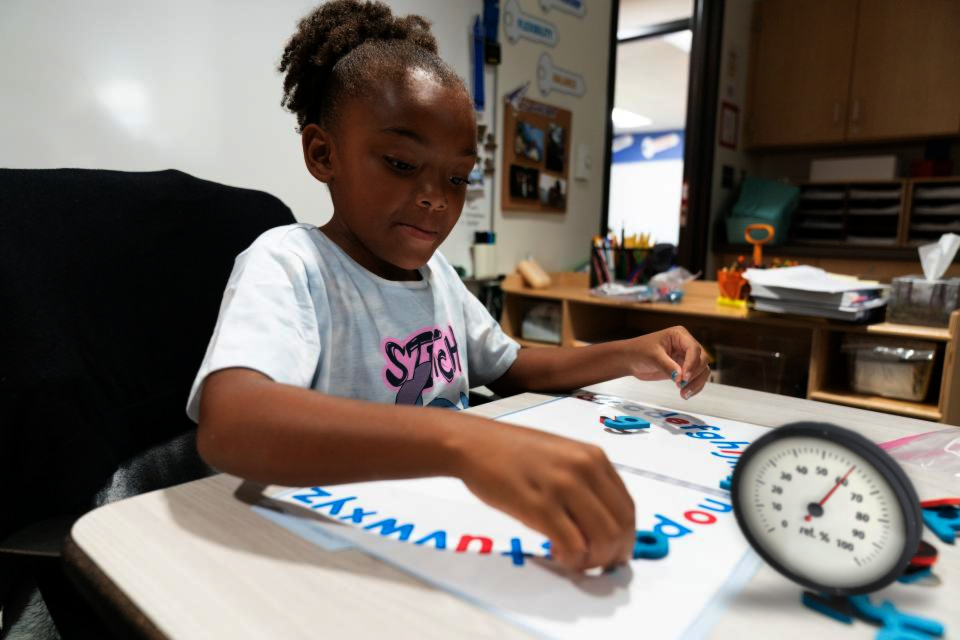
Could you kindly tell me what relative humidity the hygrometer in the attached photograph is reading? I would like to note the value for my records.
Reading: 60 %
